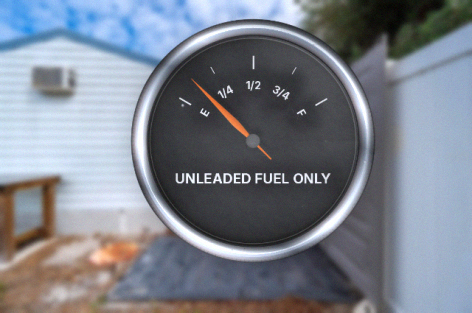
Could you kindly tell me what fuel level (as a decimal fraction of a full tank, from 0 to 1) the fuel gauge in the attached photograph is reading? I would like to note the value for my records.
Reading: 0.125
